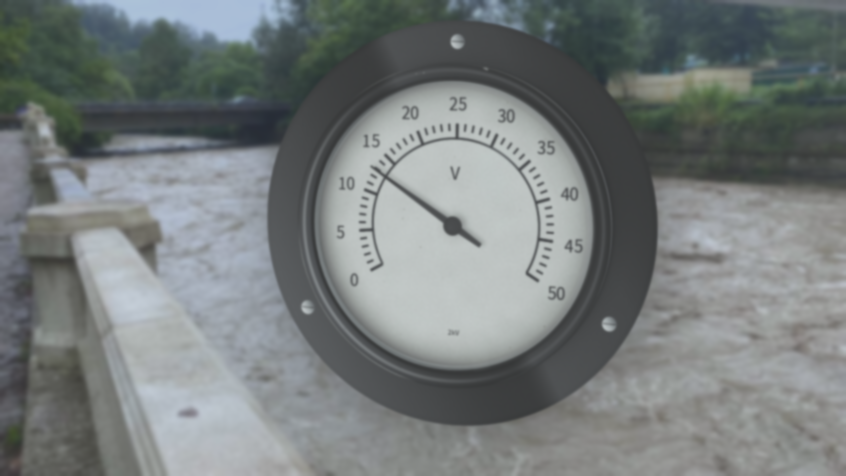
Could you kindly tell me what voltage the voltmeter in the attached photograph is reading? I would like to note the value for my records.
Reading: 13 V
